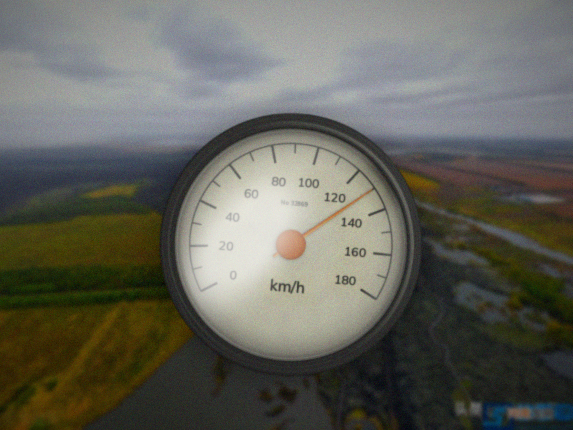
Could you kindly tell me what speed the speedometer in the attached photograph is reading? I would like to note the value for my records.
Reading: 130 km/h
